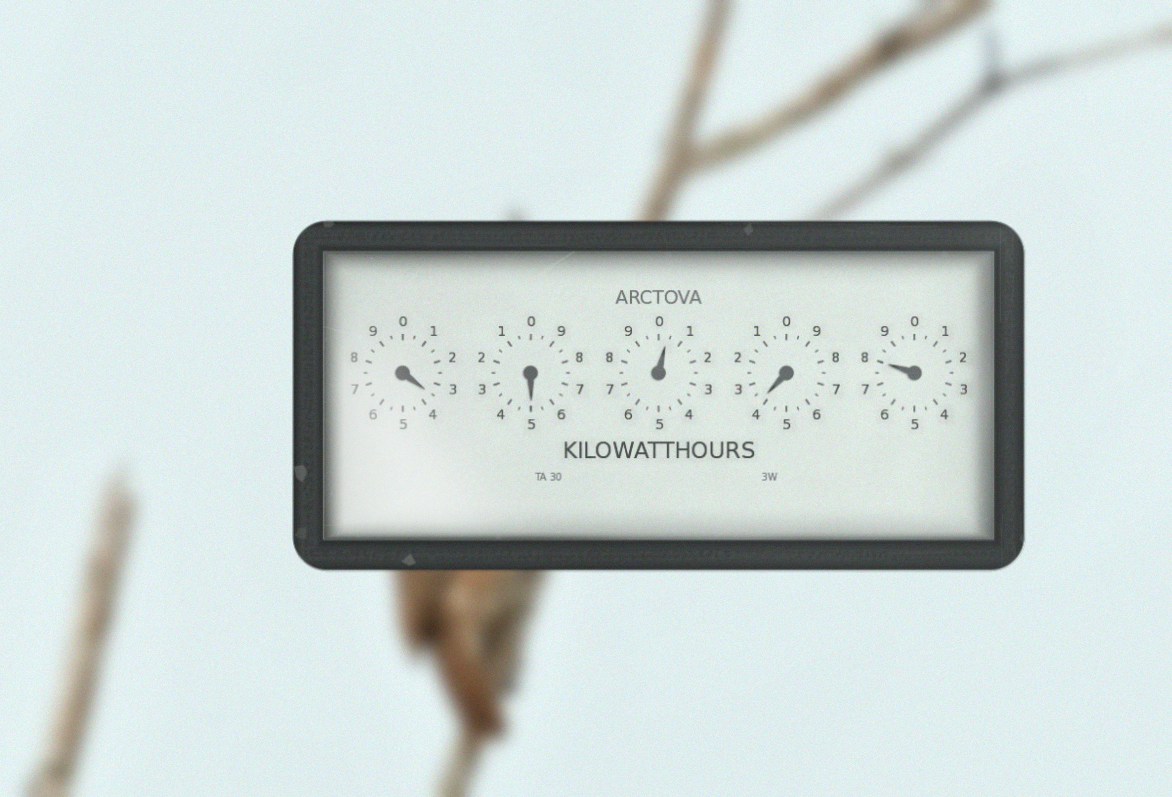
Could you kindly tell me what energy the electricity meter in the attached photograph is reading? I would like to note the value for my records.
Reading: 35038 kWh
